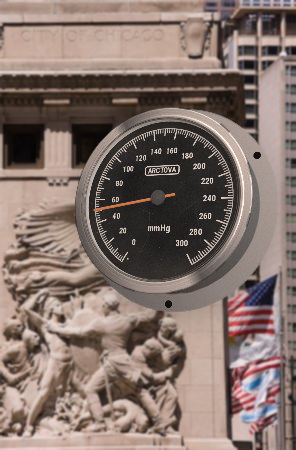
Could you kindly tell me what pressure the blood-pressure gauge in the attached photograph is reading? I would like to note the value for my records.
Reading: 50 mmHg
